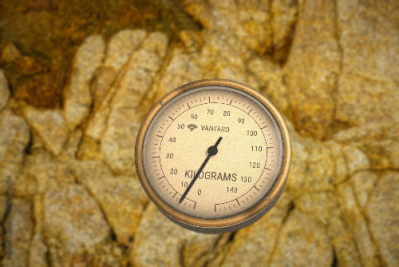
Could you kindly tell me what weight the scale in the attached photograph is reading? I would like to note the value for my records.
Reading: 6 kg
